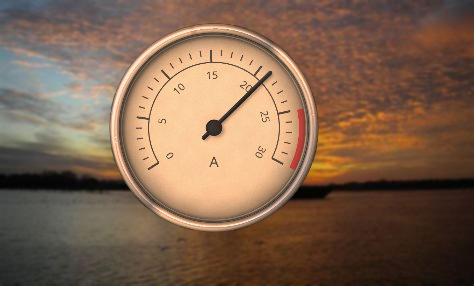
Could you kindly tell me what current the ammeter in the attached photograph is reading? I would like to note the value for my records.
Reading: 21 A
